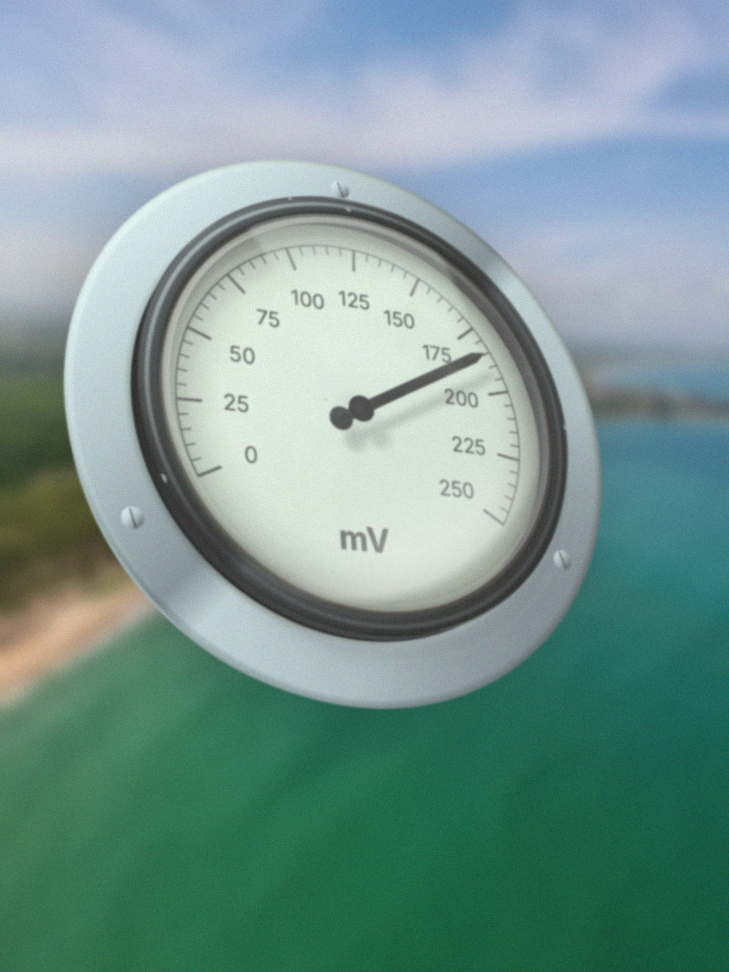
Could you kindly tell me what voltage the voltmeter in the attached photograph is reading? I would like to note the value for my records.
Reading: 185 mV
